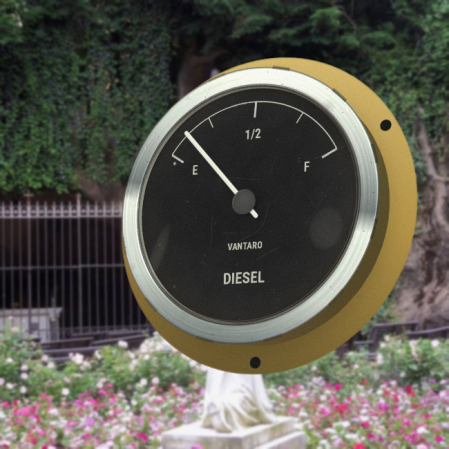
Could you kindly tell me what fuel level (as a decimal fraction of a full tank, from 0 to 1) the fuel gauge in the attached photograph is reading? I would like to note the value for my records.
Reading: 0.125
